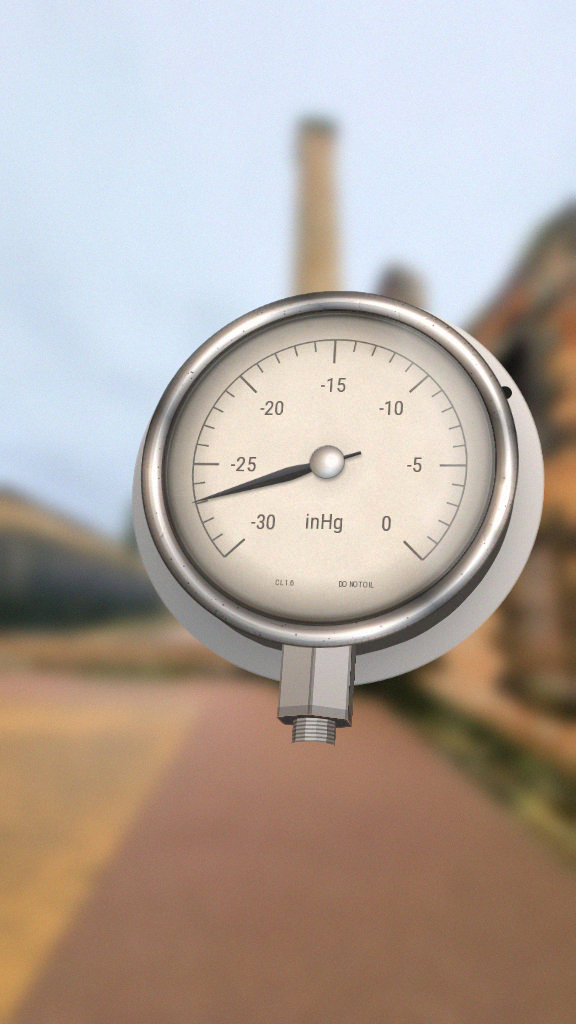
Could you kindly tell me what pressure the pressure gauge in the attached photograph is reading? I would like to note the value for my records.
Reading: -27 inHg
